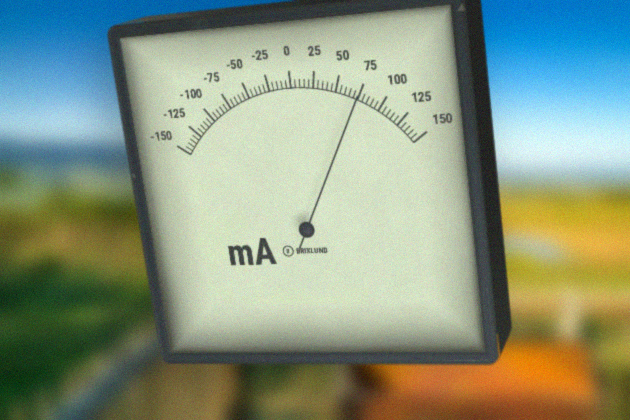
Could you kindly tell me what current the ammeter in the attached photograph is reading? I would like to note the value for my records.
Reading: 75 mA
